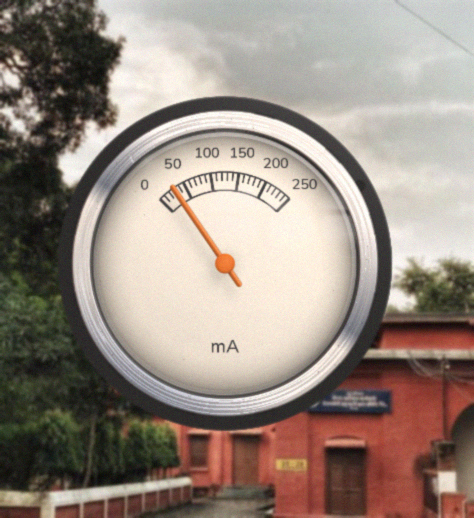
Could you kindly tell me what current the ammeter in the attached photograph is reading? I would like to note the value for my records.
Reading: 30 mA
